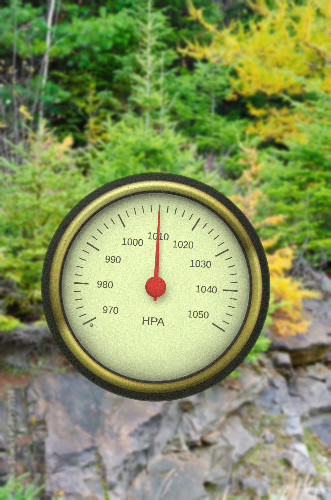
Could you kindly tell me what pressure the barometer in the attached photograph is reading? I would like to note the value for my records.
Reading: 1010 hPa
